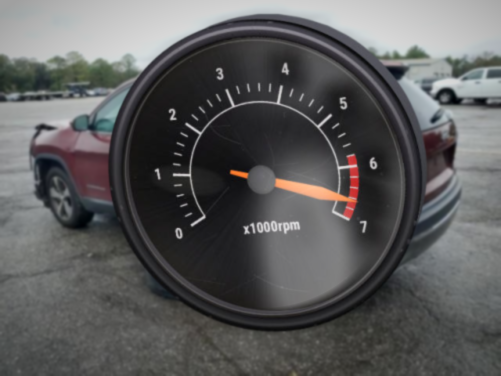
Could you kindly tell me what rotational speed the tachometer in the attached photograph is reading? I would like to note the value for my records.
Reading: 6600 rpm
